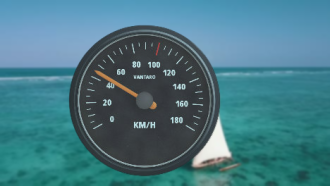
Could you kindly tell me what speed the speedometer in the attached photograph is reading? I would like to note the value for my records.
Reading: 45 km/h
